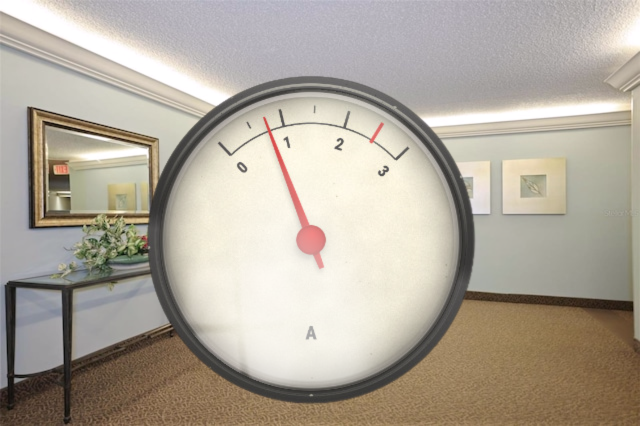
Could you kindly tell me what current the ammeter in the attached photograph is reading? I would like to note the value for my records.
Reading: 0.75 A
